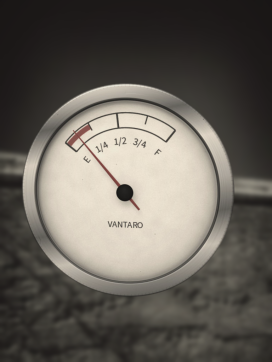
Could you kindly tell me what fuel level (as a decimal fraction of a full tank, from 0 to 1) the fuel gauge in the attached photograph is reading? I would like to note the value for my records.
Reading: 0.125
